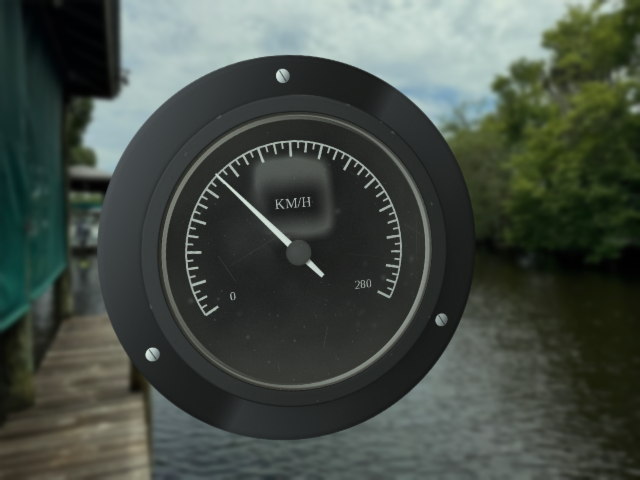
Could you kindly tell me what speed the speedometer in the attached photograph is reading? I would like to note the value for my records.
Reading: 90 km/h
